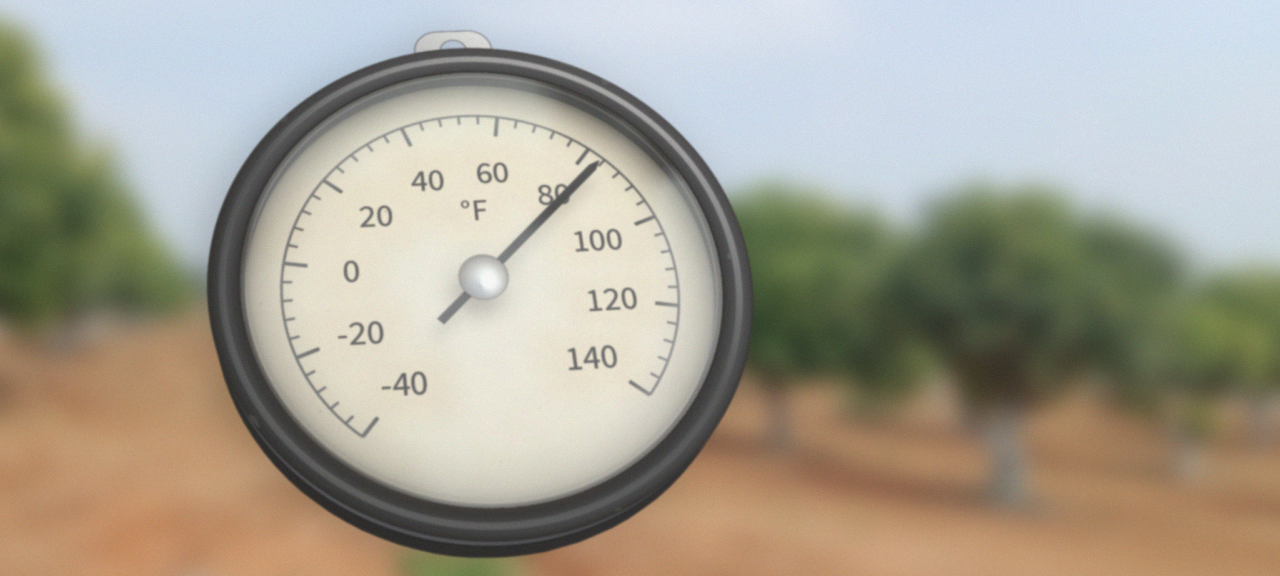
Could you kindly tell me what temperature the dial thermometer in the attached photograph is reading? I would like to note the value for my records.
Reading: 84 °F
